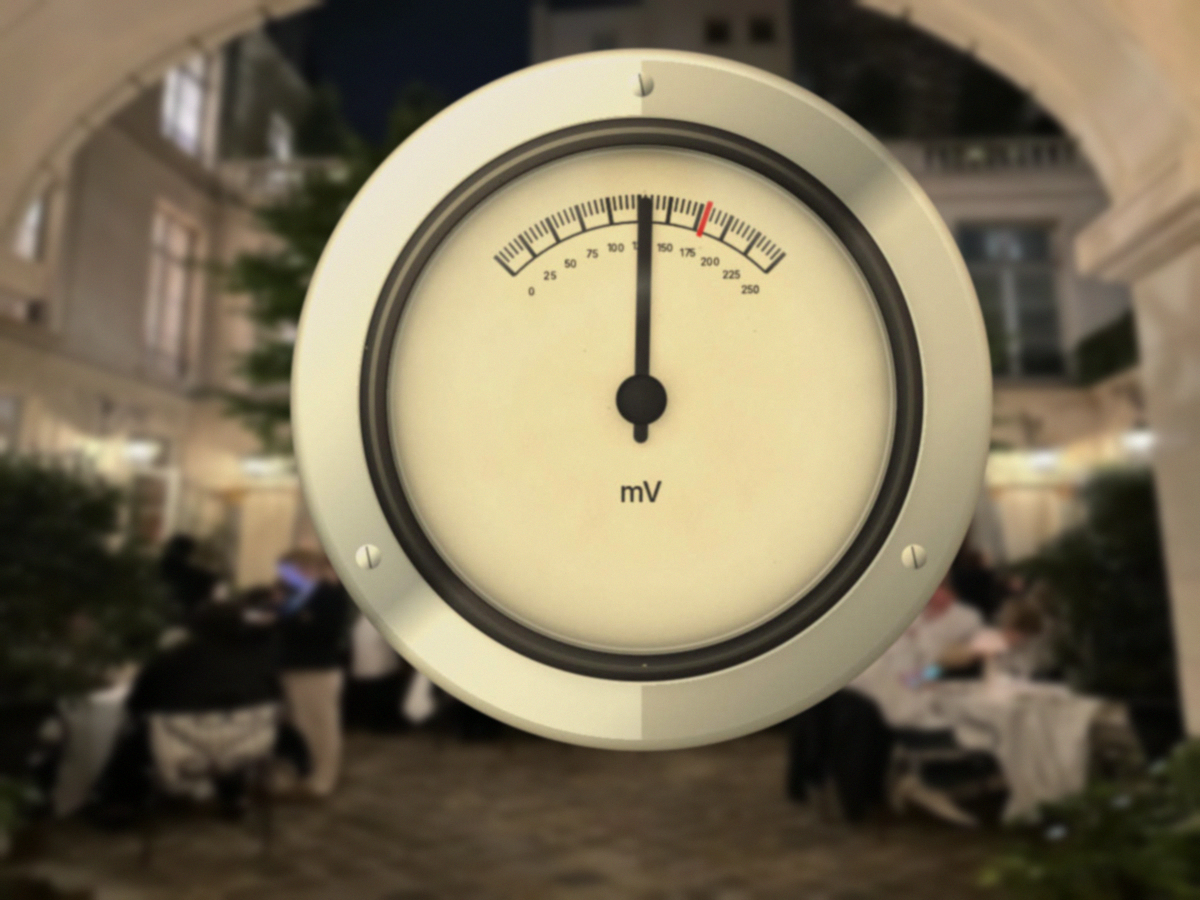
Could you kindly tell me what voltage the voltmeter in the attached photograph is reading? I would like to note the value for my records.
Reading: 130 mV
